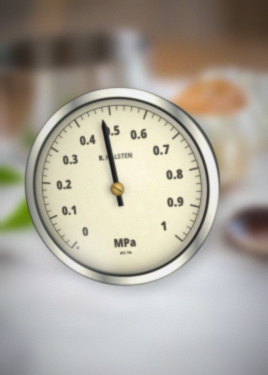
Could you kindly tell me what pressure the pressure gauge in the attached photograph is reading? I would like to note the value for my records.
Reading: 0.48 MPa
